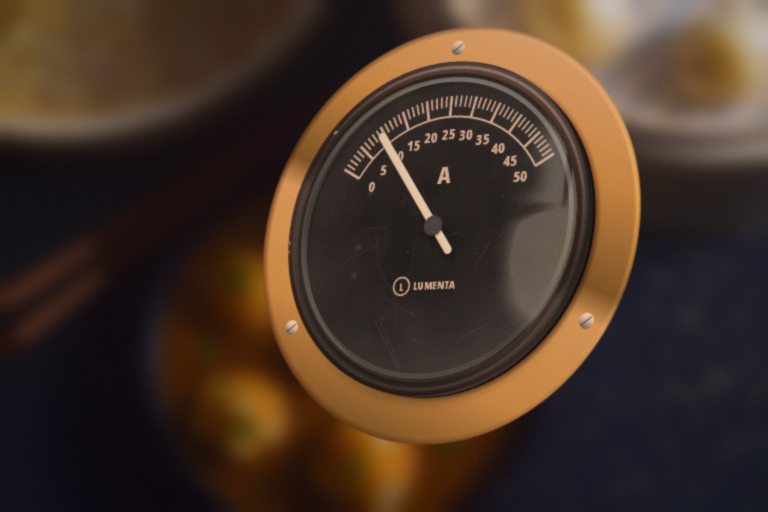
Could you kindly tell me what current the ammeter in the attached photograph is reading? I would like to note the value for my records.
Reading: 10 A
